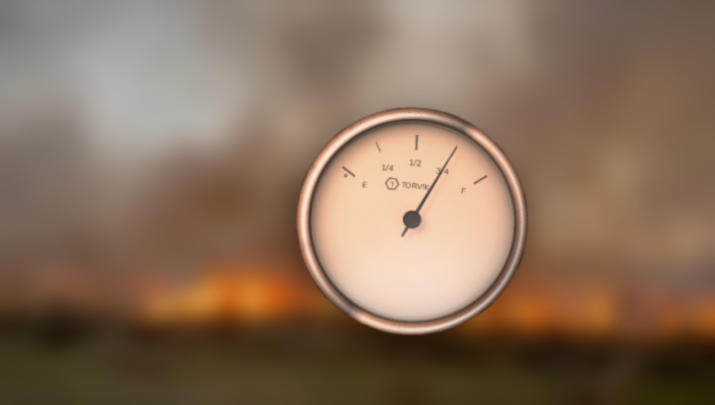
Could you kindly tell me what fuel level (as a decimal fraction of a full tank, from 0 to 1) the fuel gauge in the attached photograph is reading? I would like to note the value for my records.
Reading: 0.75
